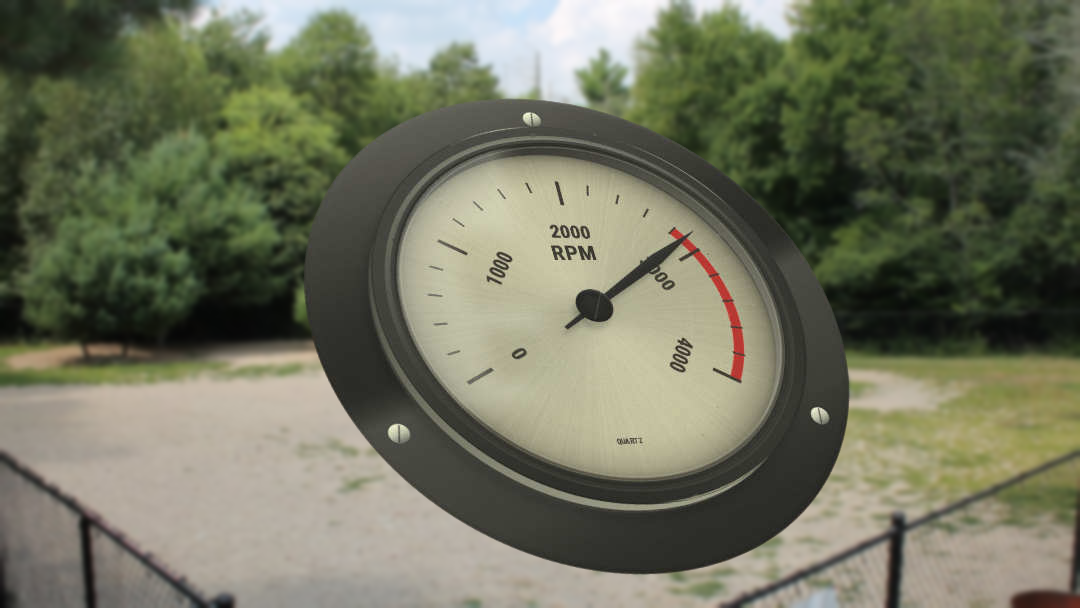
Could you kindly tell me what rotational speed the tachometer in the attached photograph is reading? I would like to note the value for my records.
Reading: 2900 rpm
